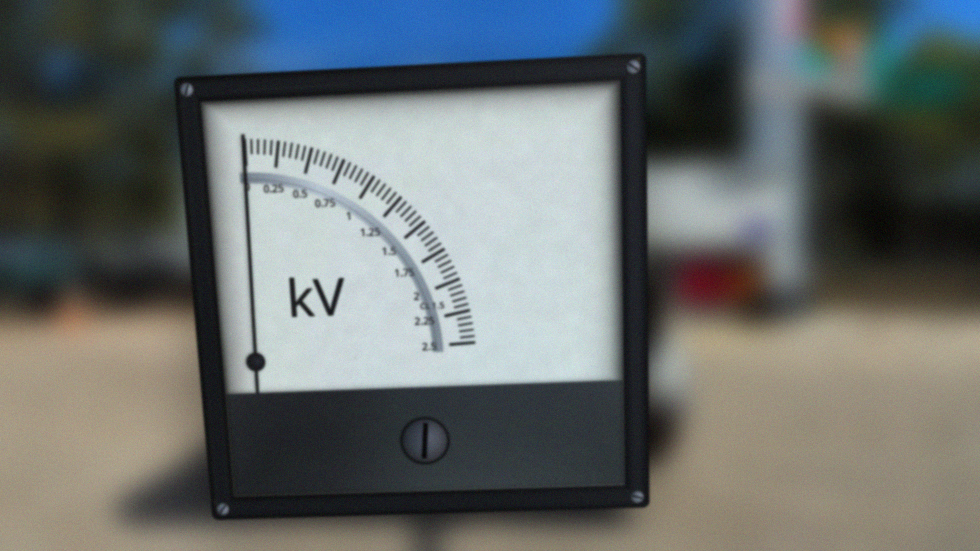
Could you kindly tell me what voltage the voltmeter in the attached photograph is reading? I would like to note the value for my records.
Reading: 0 kV
